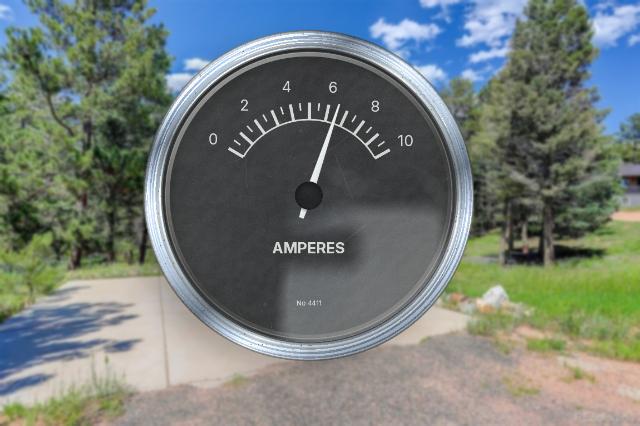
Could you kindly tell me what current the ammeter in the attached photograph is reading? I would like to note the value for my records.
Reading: 6.5 A
